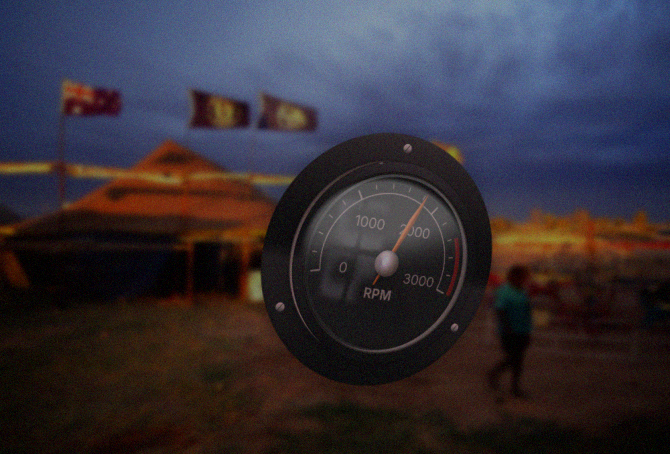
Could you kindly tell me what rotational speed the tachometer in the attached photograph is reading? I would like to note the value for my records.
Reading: 1800 rpm
